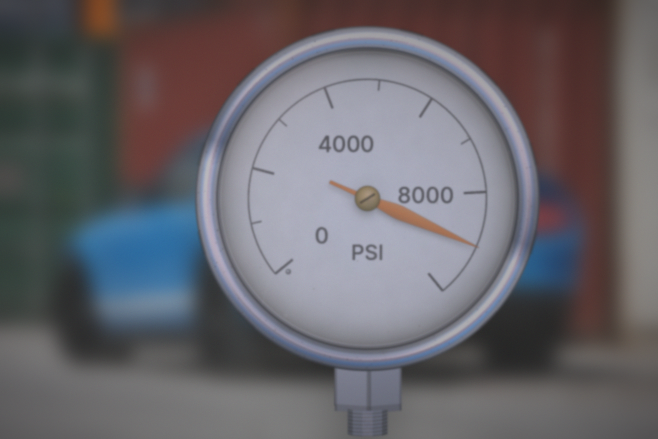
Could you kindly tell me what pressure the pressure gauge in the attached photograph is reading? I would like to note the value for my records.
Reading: 9000 psi
